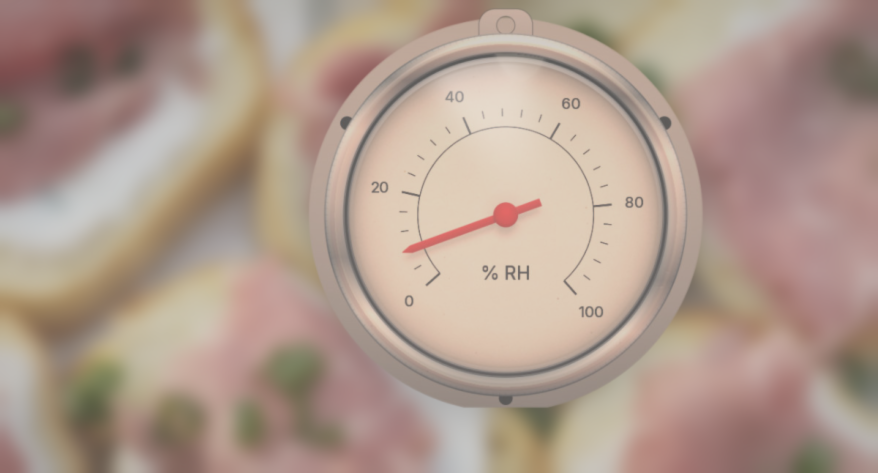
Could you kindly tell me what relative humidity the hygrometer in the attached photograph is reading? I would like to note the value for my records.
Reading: 8 %
